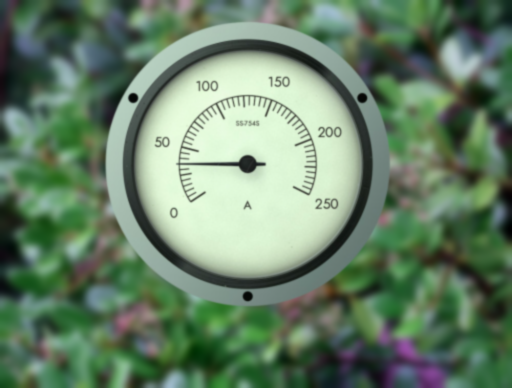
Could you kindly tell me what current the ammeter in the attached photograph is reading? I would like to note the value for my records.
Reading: 35 A
